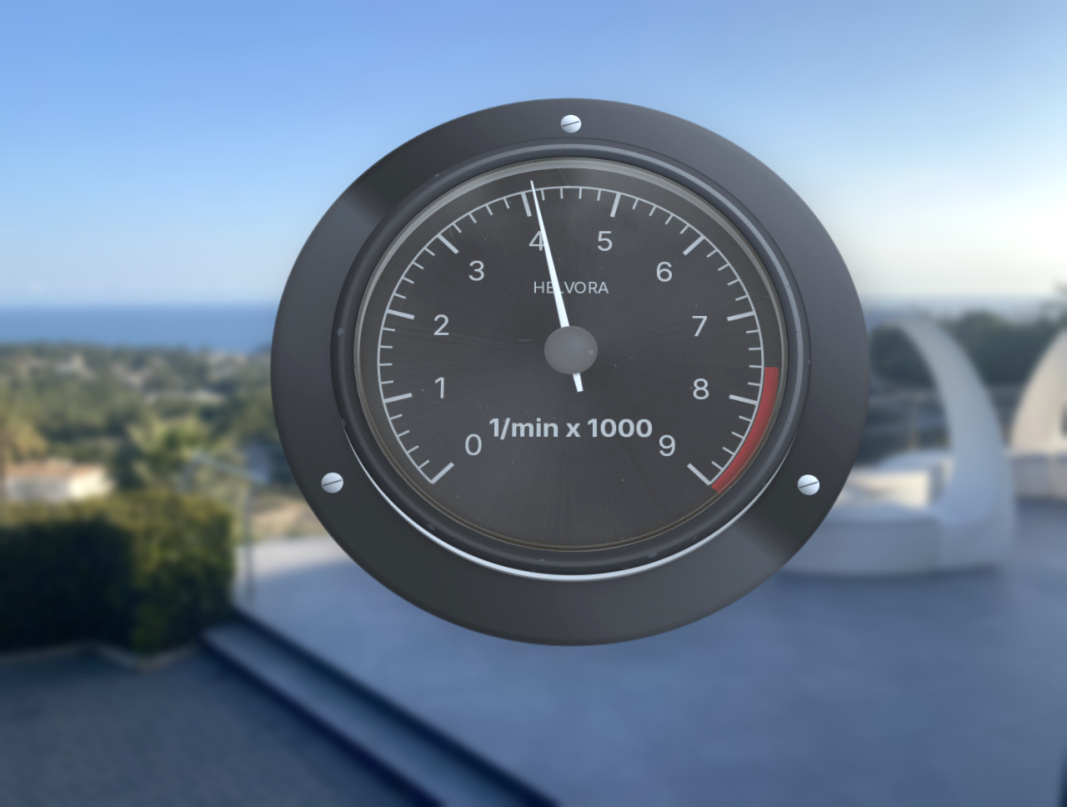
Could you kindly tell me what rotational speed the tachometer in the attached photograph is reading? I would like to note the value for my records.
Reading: 4100 rpm
